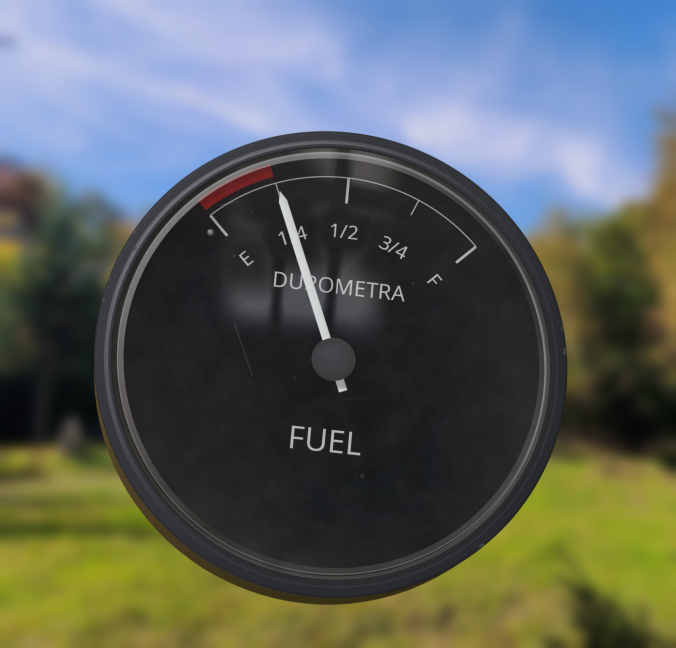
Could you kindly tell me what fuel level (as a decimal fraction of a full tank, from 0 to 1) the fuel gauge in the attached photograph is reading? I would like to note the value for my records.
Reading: 0.25
